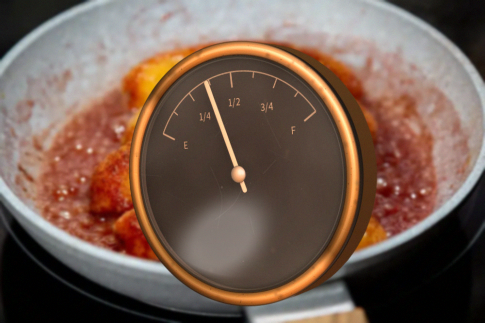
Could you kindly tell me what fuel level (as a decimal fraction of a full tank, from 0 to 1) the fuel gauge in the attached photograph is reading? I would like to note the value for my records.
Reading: 0.375
